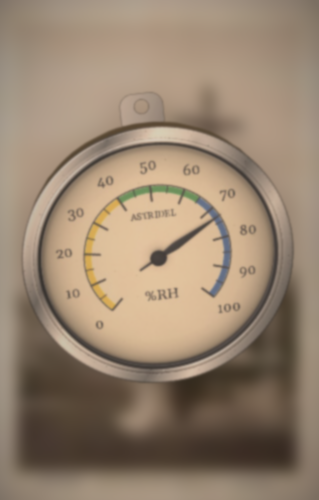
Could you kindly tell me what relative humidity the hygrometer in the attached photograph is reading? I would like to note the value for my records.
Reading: 72.5 %
